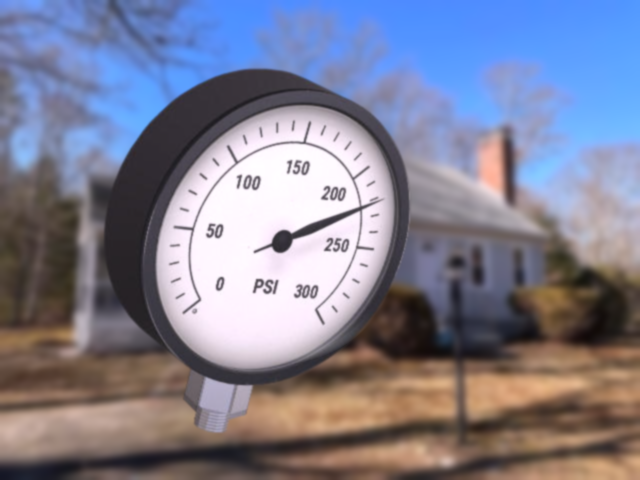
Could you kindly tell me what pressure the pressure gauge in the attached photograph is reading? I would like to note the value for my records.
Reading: 220 psi
